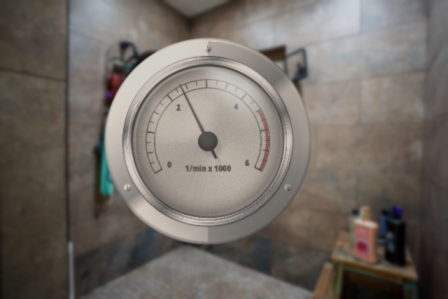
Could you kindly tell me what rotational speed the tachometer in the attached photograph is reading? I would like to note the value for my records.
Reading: 2375 rpm
